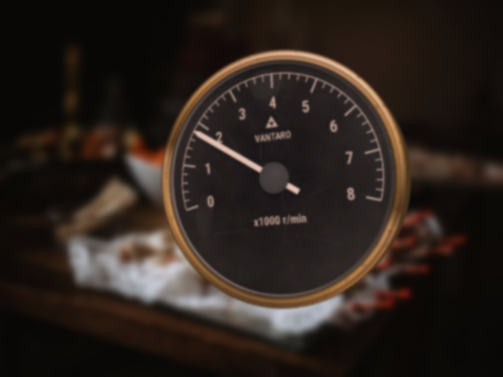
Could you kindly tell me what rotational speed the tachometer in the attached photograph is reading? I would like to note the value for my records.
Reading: 1800 rpm
